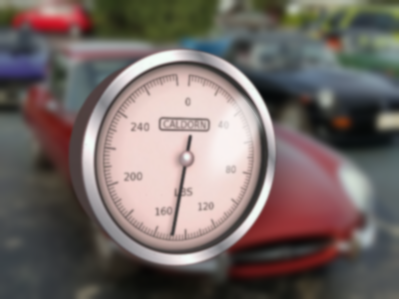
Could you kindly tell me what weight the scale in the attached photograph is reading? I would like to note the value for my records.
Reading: 150 lb
